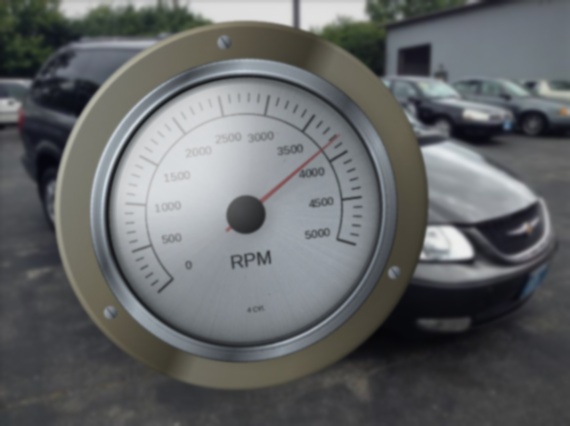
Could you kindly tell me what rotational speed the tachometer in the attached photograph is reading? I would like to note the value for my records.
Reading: 3800 rpm
